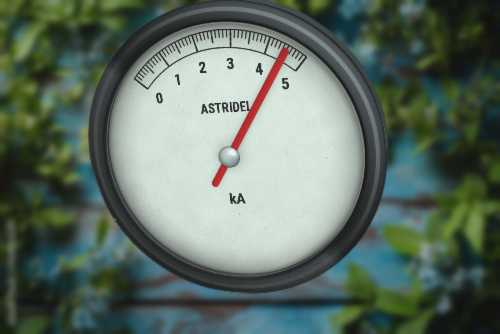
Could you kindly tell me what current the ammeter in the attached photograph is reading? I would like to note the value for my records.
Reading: 4.5 kA
